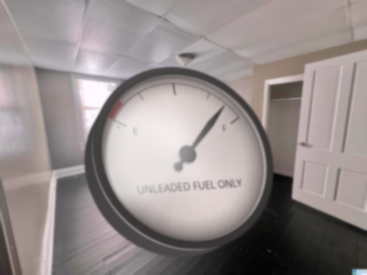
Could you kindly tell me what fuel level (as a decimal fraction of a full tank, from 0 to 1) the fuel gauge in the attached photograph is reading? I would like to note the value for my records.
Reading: 0.875
